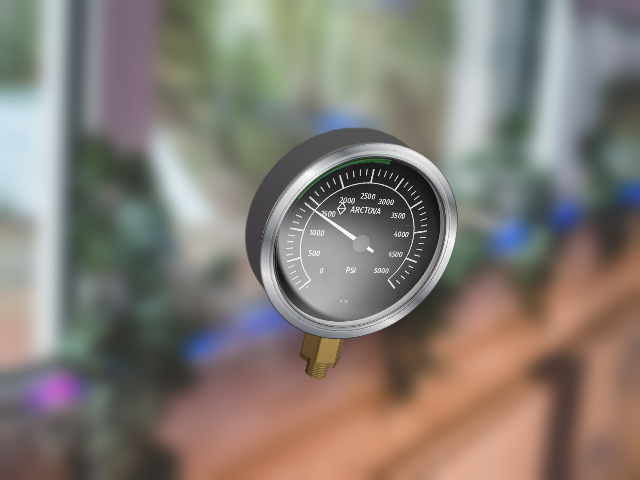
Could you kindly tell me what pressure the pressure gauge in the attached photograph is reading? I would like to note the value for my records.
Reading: 1400 psi
